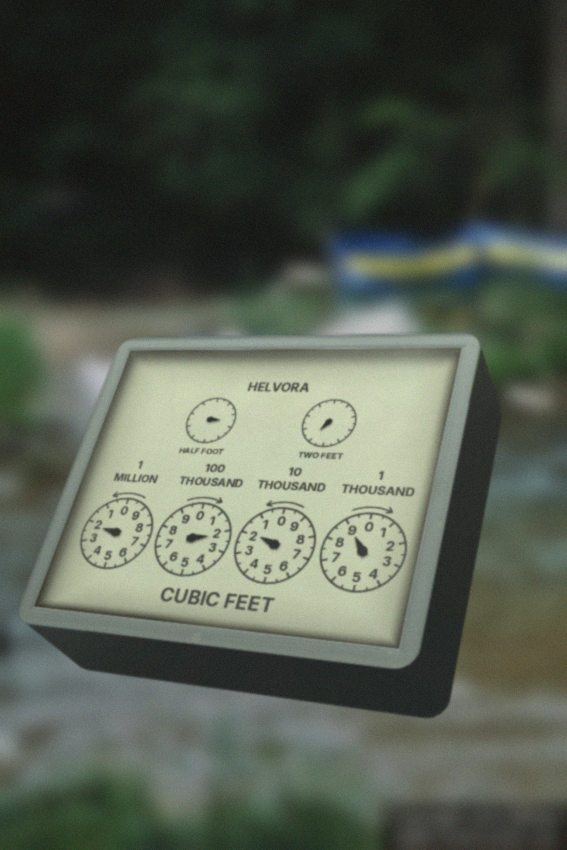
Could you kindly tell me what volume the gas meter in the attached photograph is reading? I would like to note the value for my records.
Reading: 221900 ft³
